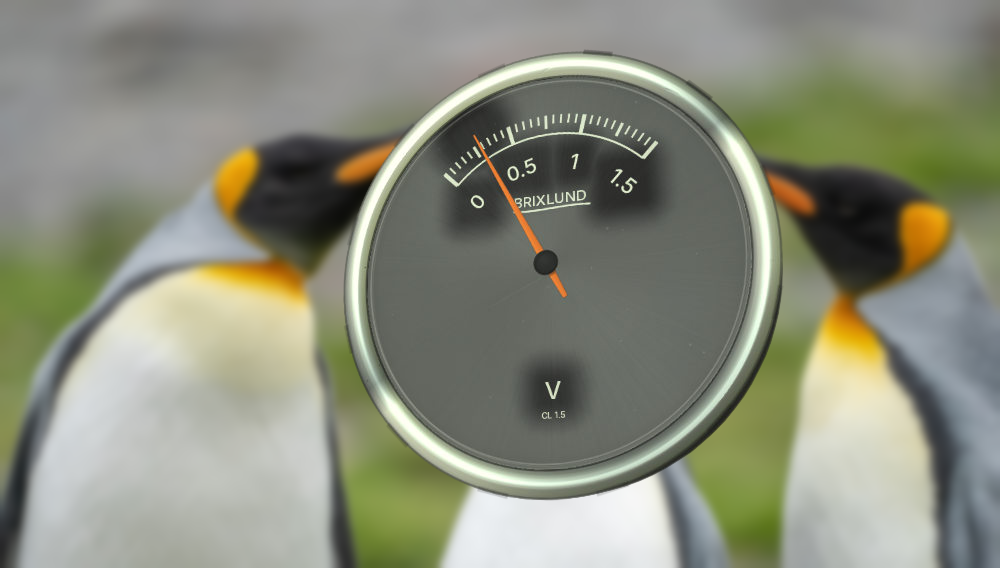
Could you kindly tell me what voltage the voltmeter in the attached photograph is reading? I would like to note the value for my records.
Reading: 0.3 V
